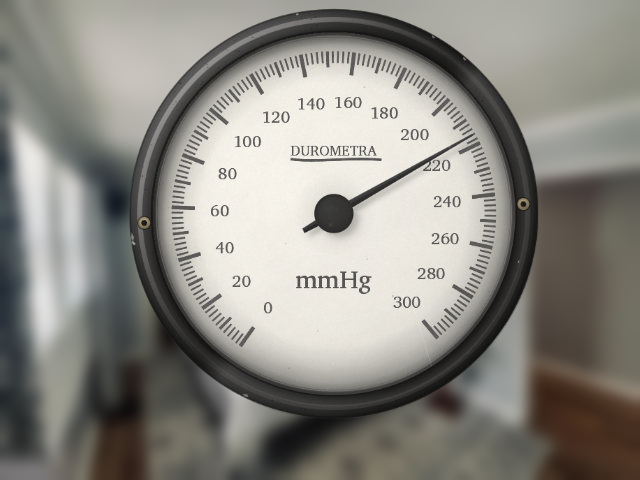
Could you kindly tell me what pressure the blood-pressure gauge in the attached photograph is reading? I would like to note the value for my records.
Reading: 216 mmHg
